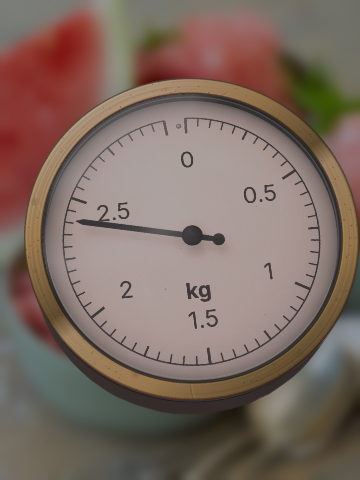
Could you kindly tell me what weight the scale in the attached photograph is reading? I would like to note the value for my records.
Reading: 2.4 kg
